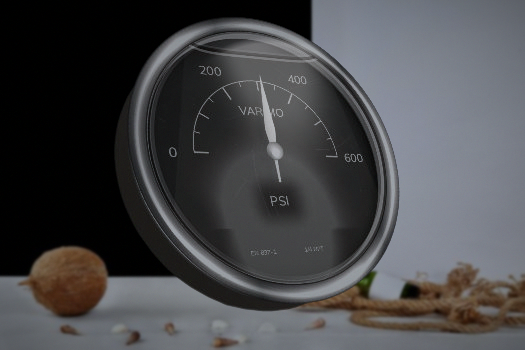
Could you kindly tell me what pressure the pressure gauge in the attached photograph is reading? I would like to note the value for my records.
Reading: 300 psi
